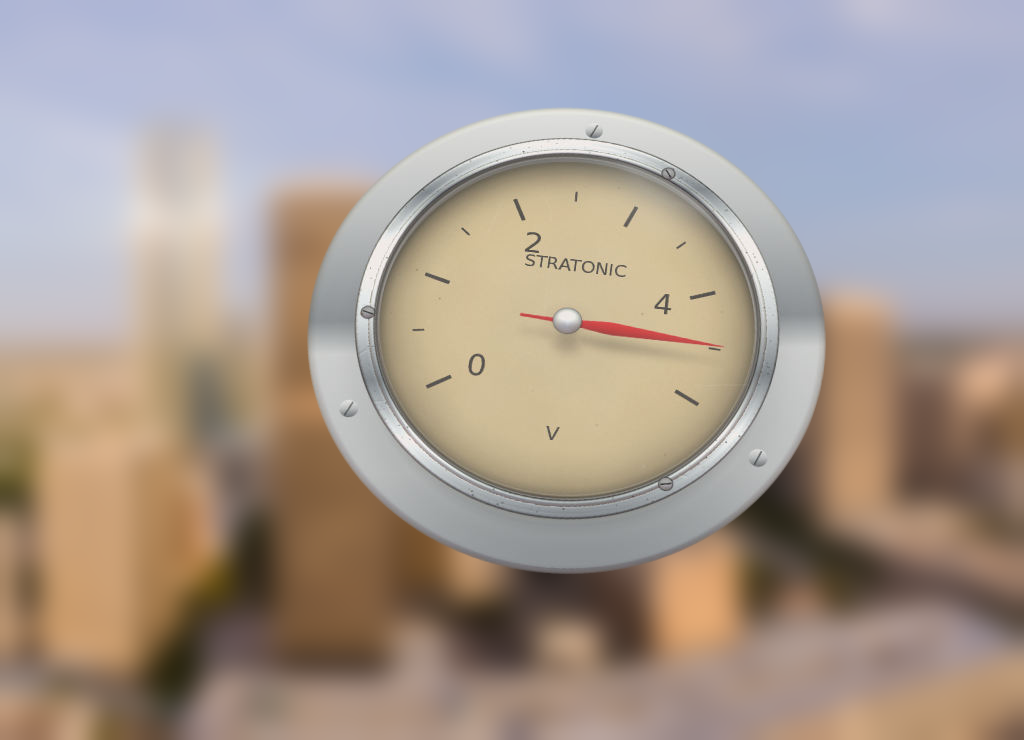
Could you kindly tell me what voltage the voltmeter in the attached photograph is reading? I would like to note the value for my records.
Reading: 4.5 V
